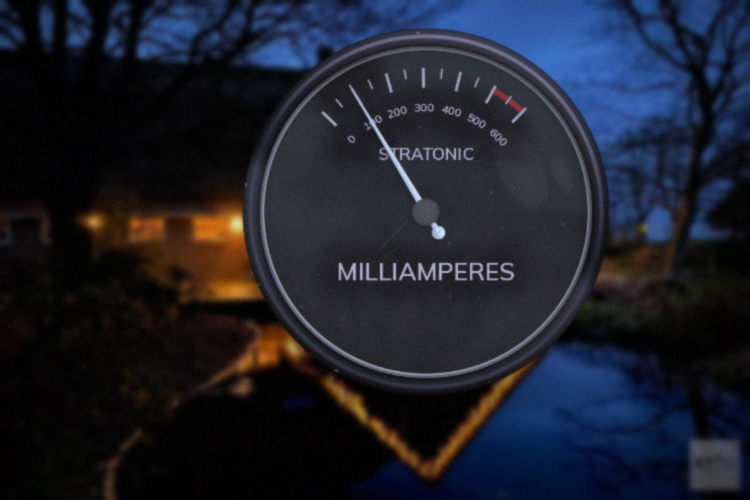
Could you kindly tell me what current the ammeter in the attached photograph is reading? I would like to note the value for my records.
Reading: 100 mA
